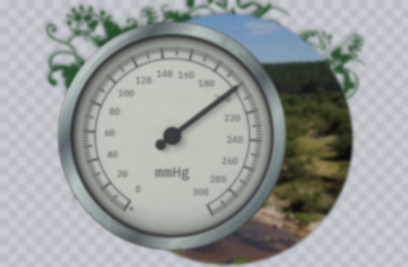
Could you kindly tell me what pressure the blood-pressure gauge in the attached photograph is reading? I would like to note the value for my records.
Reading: 200 mmHg
